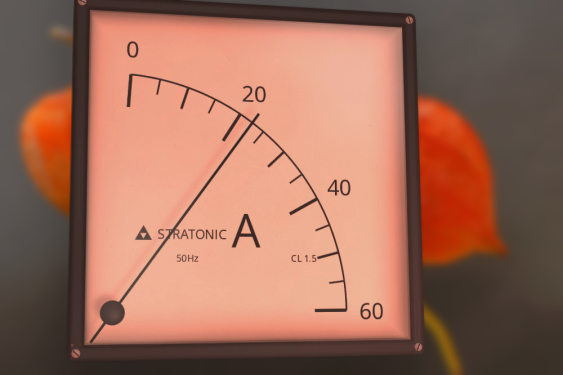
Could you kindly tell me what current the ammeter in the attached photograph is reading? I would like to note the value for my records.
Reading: 22.5 A
